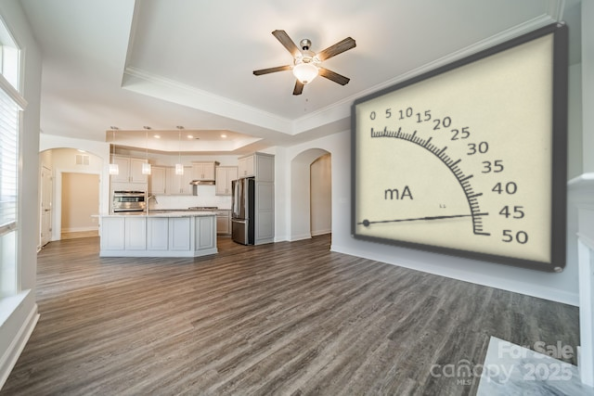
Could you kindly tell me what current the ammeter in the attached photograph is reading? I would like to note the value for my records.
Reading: 45 mA
